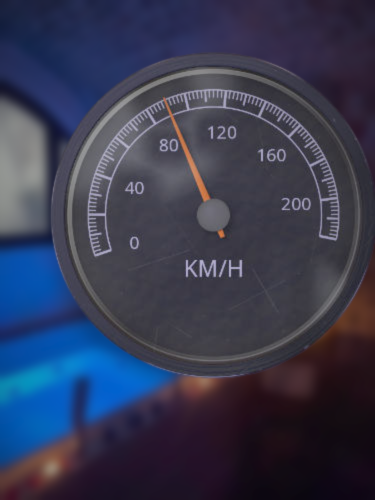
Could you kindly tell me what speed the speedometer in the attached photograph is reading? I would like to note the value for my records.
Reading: 90 km/h
